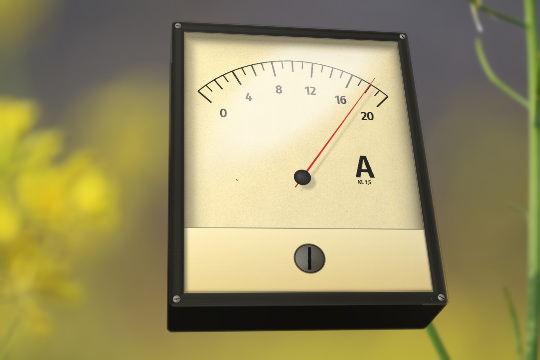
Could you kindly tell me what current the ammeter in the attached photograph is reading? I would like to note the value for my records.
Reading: 18 A
